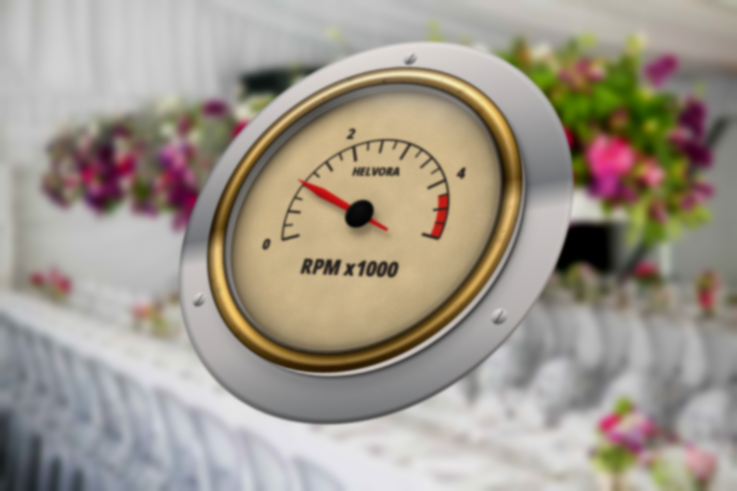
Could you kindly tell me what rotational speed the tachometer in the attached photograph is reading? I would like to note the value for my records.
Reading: 1000 rpm
